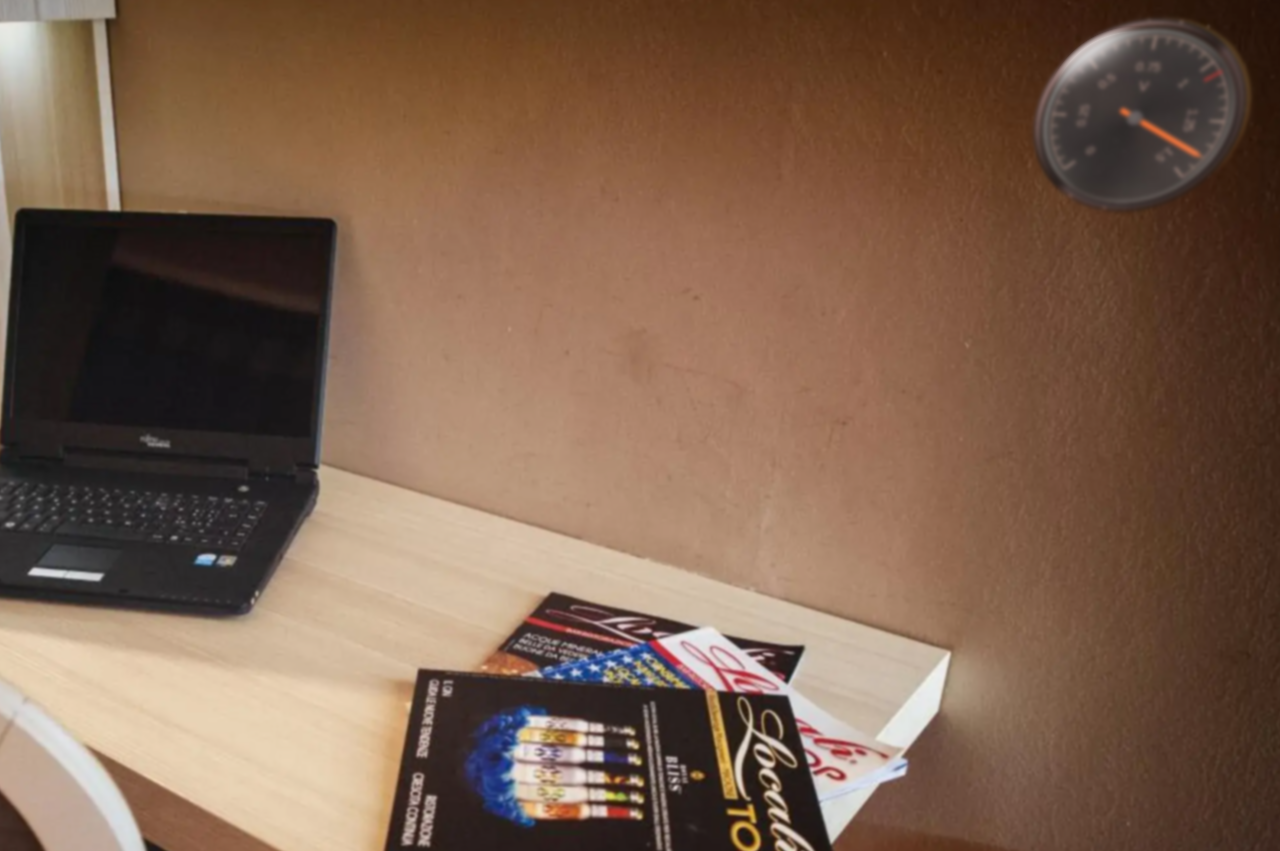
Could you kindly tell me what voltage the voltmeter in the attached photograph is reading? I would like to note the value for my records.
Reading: 1.4 V
